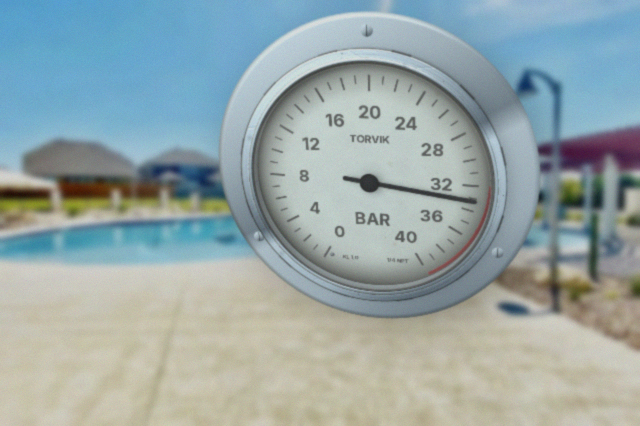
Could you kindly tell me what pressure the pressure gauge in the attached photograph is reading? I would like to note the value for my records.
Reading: 33 bar
